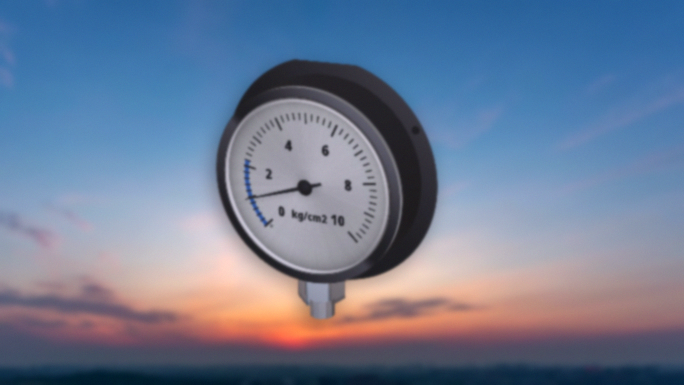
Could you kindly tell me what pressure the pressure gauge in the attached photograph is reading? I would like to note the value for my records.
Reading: 1 kg/cm²
